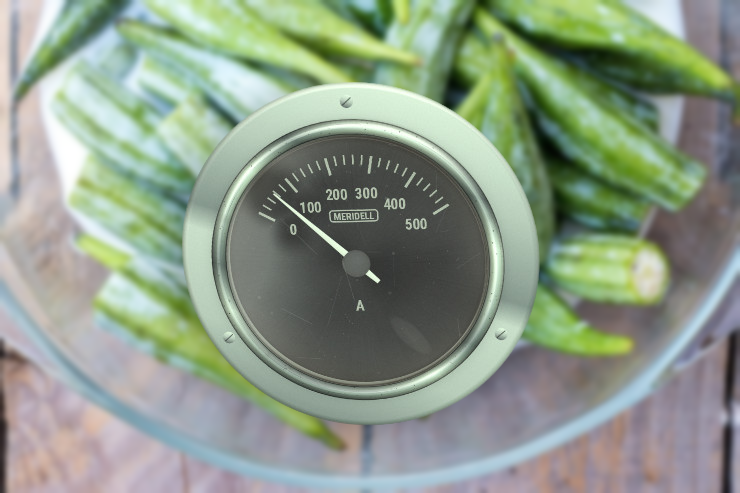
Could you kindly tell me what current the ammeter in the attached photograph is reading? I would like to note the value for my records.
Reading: 60 A
